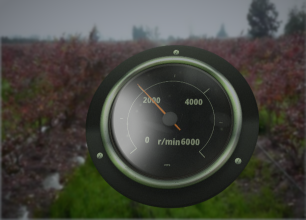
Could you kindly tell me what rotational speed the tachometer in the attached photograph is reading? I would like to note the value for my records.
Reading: 2000 rpm
